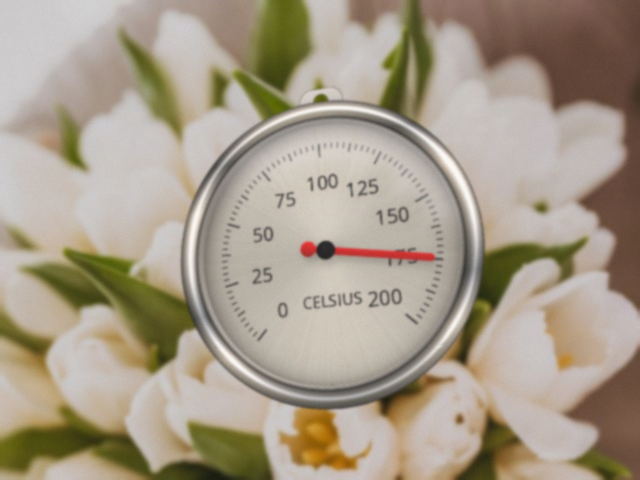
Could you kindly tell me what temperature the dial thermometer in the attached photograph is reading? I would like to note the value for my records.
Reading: 175 °C
